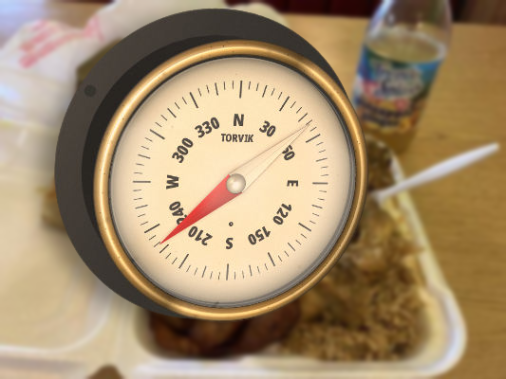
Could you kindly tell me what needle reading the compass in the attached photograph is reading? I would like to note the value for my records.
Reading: 230 °
